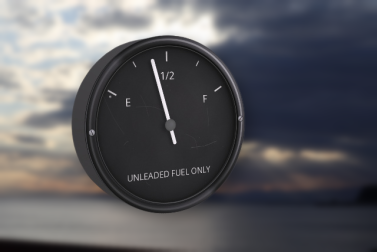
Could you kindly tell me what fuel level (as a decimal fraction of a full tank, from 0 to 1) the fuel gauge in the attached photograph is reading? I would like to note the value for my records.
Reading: 0.375
